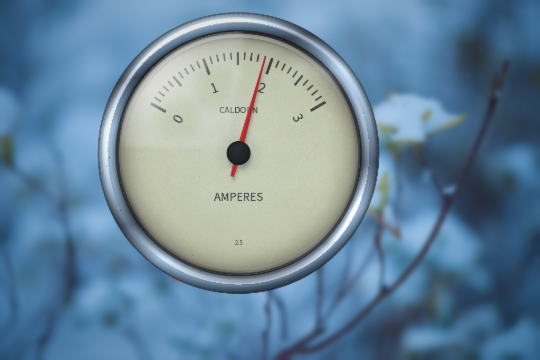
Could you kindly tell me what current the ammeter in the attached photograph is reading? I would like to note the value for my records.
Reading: 1.9 A
